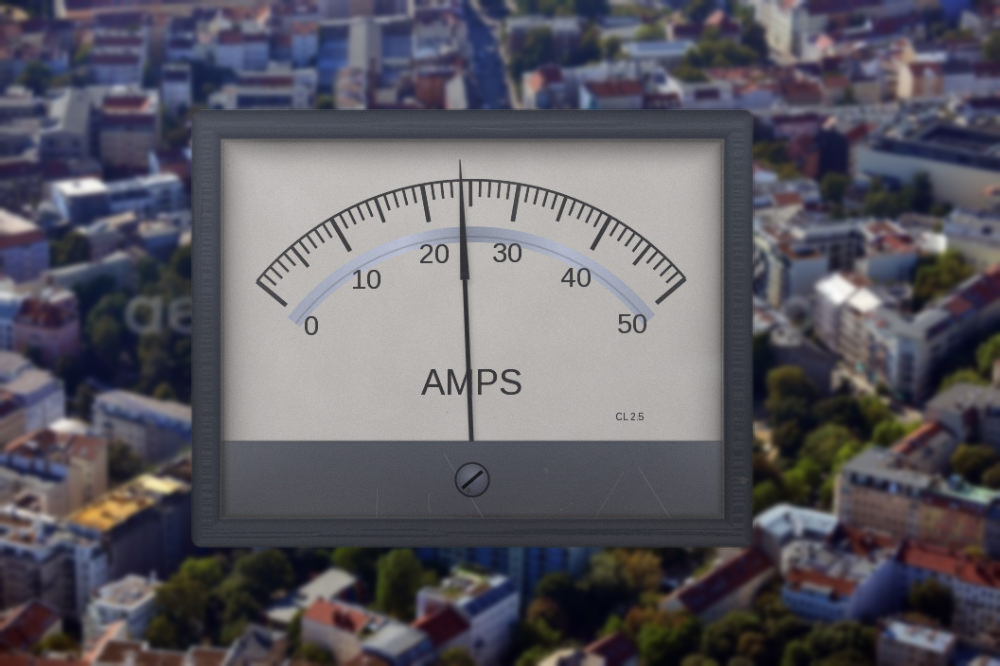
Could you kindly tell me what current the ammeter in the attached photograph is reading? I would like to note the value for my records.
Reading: 24 A
